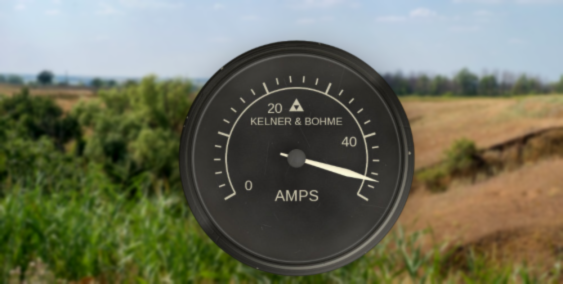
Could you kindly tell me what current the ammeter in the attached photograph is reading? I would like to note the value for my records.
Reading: 47 A
